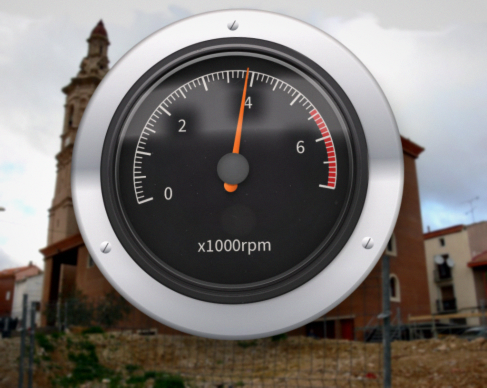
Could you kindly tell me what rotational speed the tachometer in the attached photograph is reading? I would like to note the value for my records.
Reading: 3900 rpm
